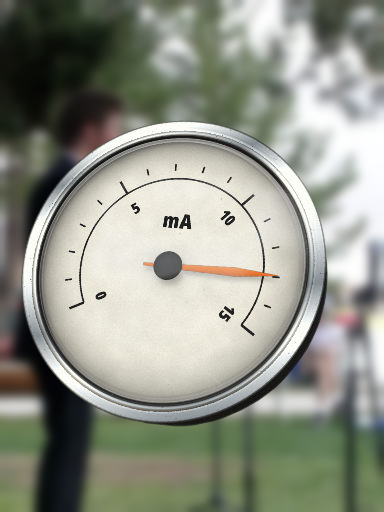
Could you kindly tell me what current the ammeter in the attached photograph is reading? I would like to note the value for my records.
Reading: 13 mA
